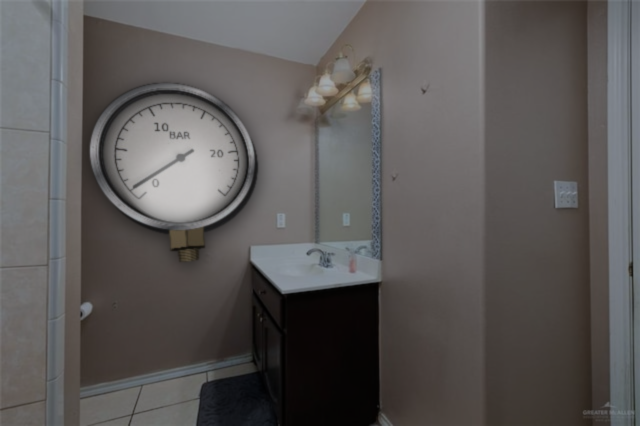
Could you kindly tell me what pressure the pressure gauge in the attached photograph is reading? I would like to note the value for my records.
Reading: 1 bar
